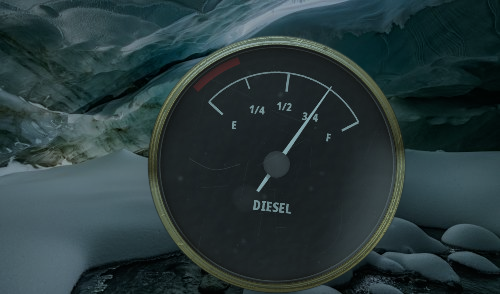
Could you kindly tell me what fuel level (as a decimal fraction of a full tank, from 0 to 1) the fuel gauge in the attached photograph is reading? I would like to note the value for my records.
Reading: 0.75
